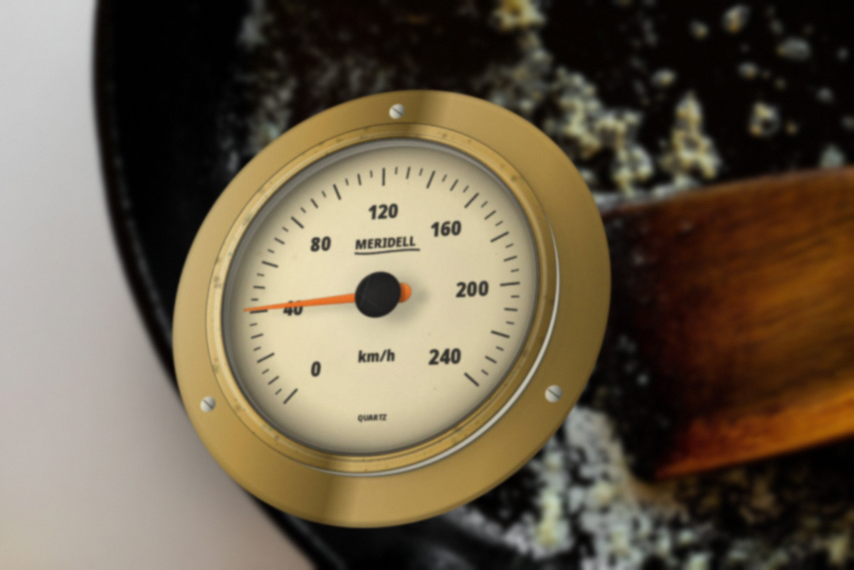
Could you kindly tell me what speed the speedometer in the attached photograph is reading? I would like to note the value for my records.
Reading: 40 km/h
